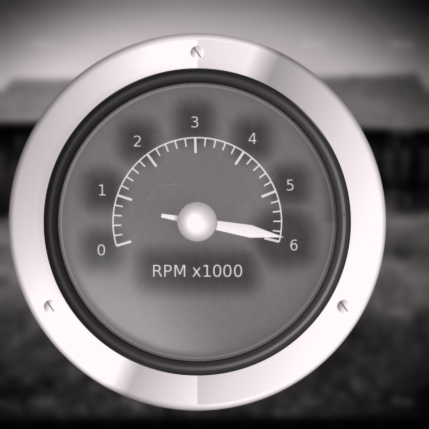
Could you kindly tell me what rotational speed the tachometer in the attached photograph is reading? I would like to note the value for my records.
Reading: 5900 rpm
